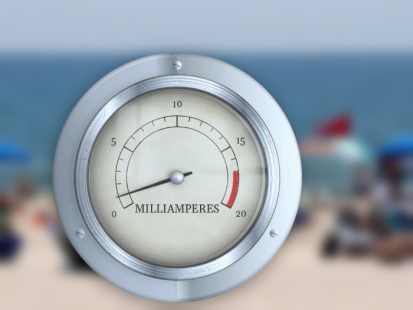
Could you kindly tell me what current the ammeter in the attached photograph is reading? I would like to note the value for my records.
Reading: 1 mA
